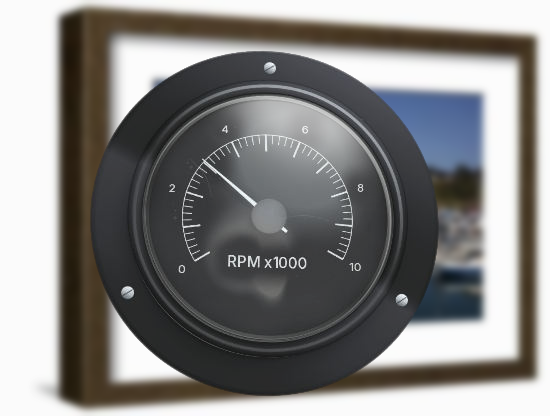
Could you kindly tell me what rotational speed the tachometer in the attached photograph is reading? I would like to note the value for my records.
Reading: 3000 rpm
